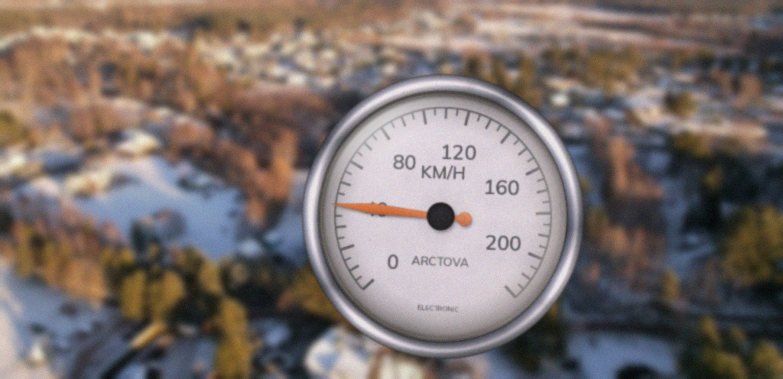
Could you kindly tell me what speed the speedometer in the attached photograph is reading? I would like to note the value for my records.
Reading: 40 km/h
